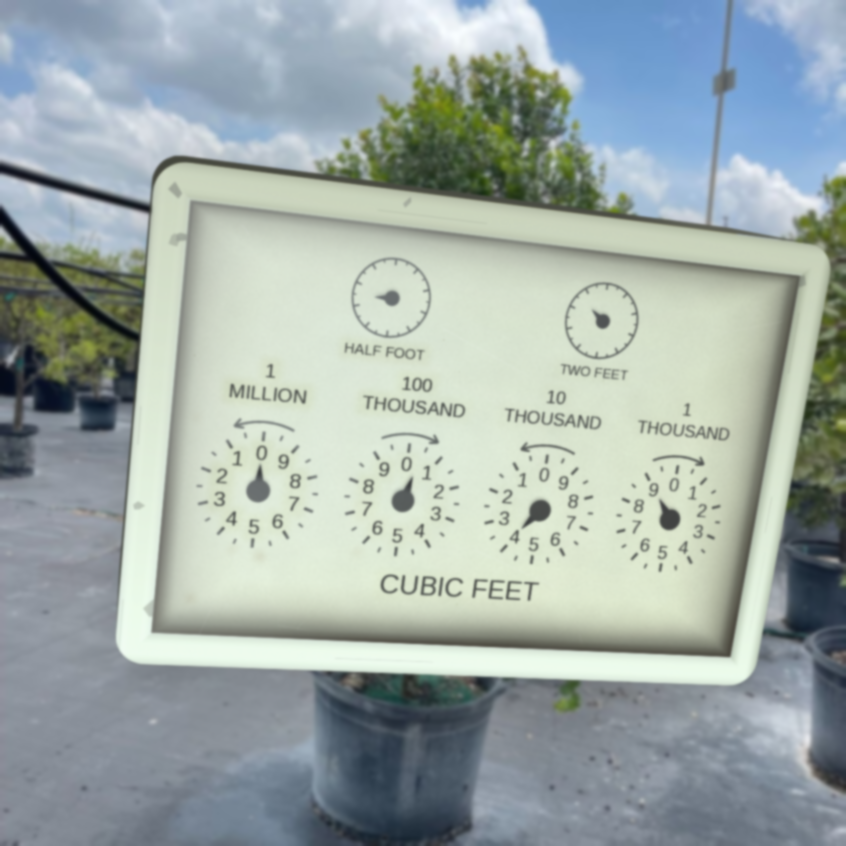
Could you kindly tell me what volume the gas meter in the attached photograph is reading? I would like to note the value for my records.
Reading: 3900 ft³
